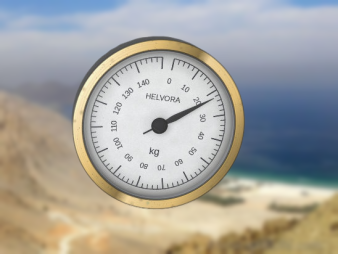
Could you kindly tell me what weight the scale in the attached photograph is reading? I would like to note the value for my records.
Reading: 22 kg
